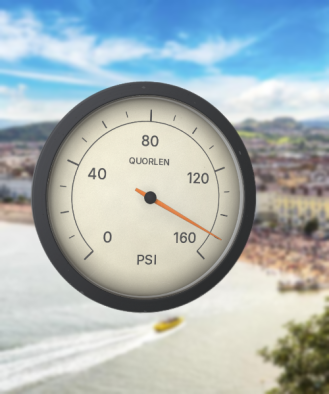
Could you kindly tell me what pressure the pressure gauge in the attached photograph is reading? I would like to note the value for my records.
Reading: 150 psi
